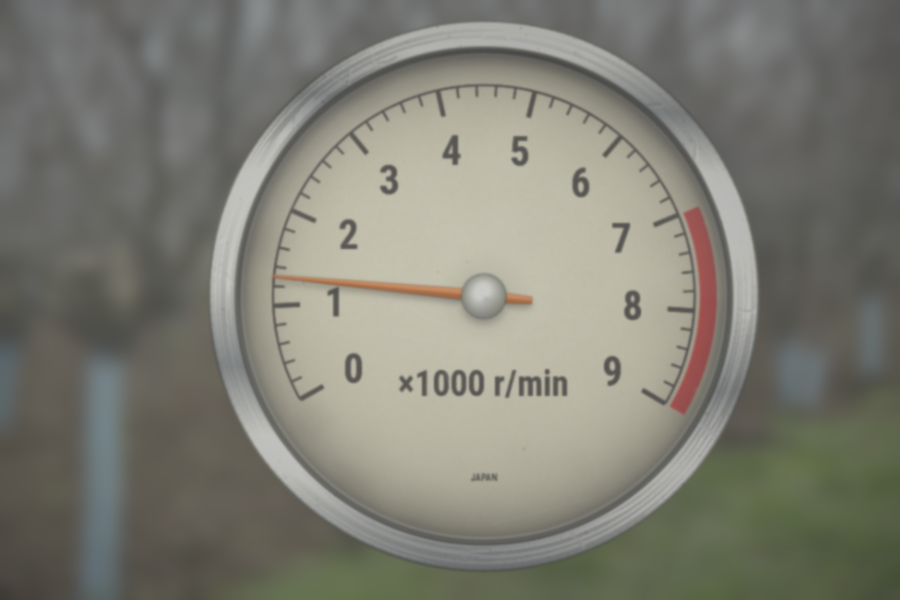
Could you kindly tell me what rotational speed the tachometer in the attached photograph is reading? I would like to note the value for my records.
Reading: 1300 rpm
